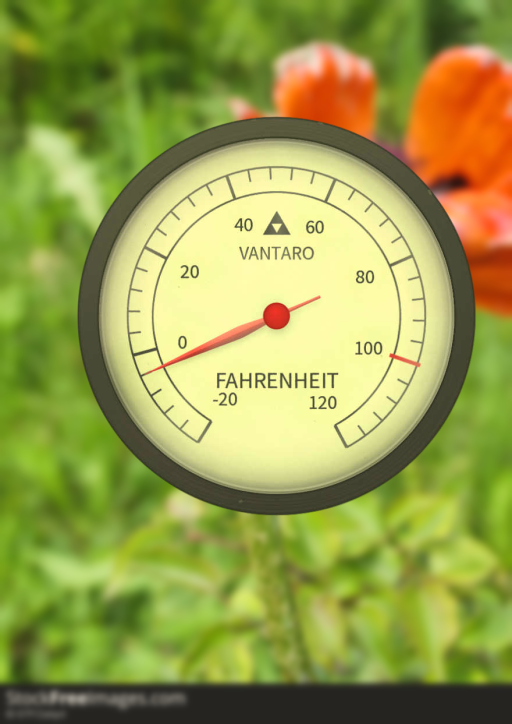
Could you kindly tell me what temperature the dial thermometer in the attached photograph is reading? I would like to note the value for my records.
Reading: -4 °F
